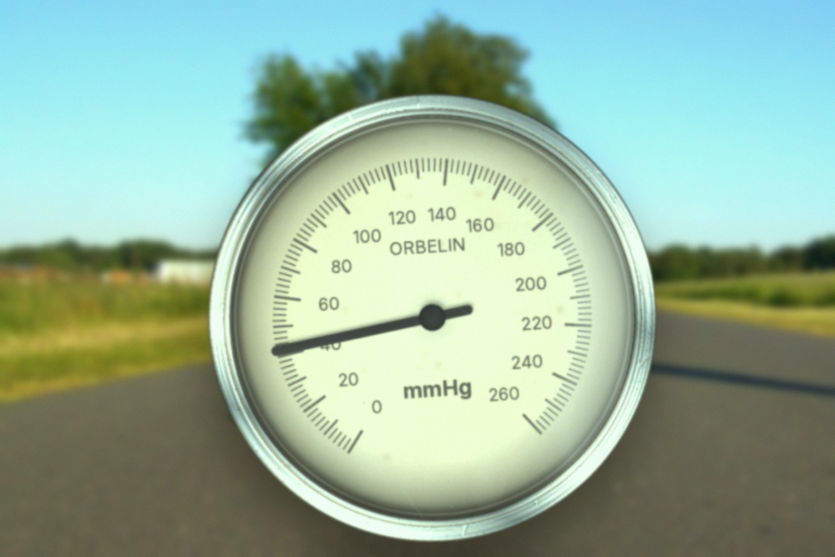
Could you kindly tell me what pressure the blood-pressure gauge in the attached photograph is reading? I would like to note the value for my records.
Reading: 42 mmHg
